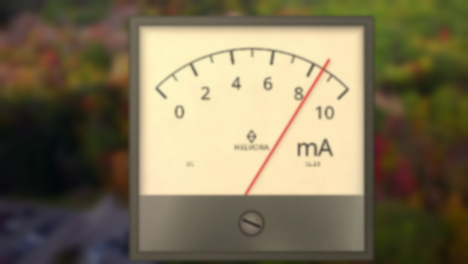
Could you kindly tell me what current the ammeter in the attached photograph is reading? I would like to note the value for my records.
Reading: 8.5 mA
